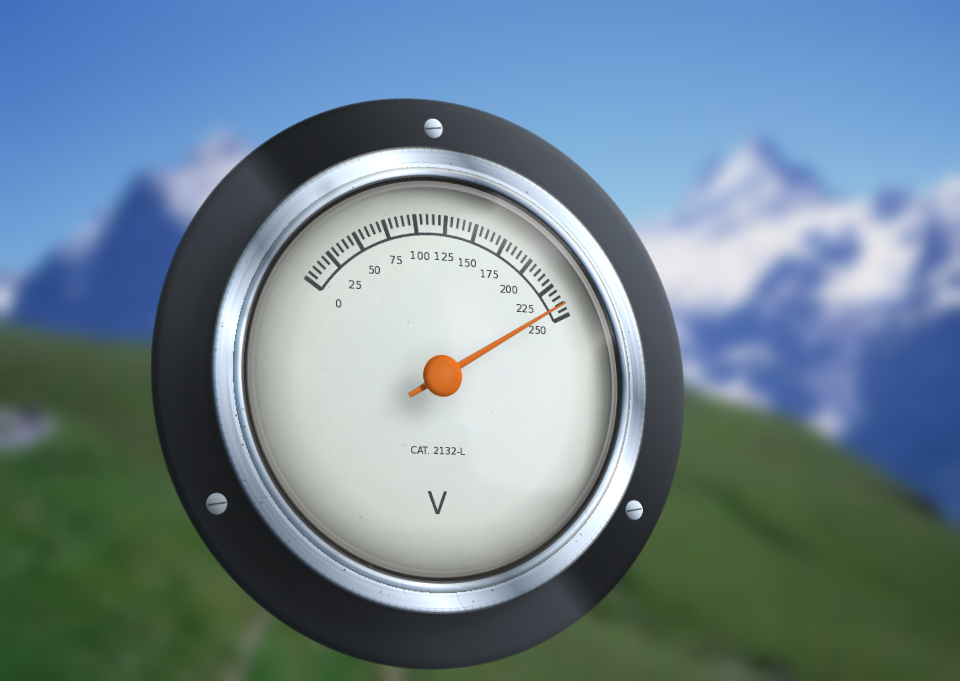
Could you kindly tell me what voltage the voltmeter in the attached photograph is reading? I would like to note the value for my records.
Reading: 240 V
